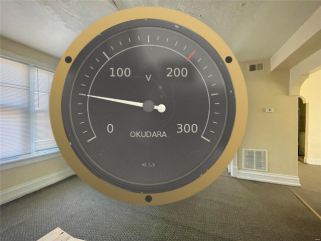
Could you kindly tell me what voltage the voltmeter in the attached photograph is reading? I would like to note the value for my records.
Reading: 50 V
